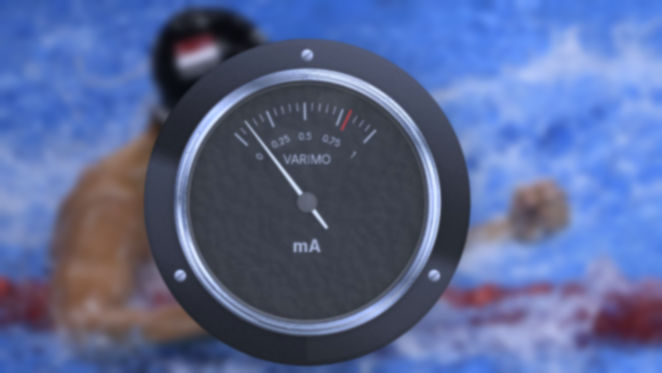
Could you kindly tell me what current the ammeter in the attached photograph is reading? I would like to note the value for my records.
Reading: 0.1 mA
